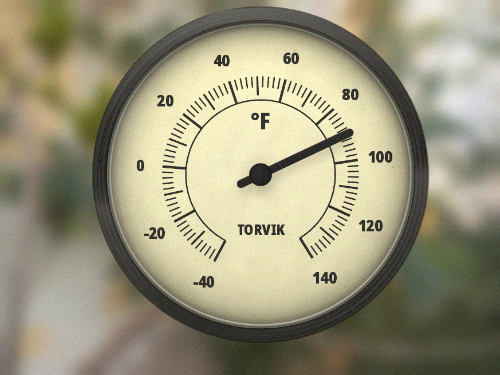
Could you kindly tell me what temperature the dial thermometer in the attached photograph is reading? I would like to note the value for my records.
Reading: 90 °F
